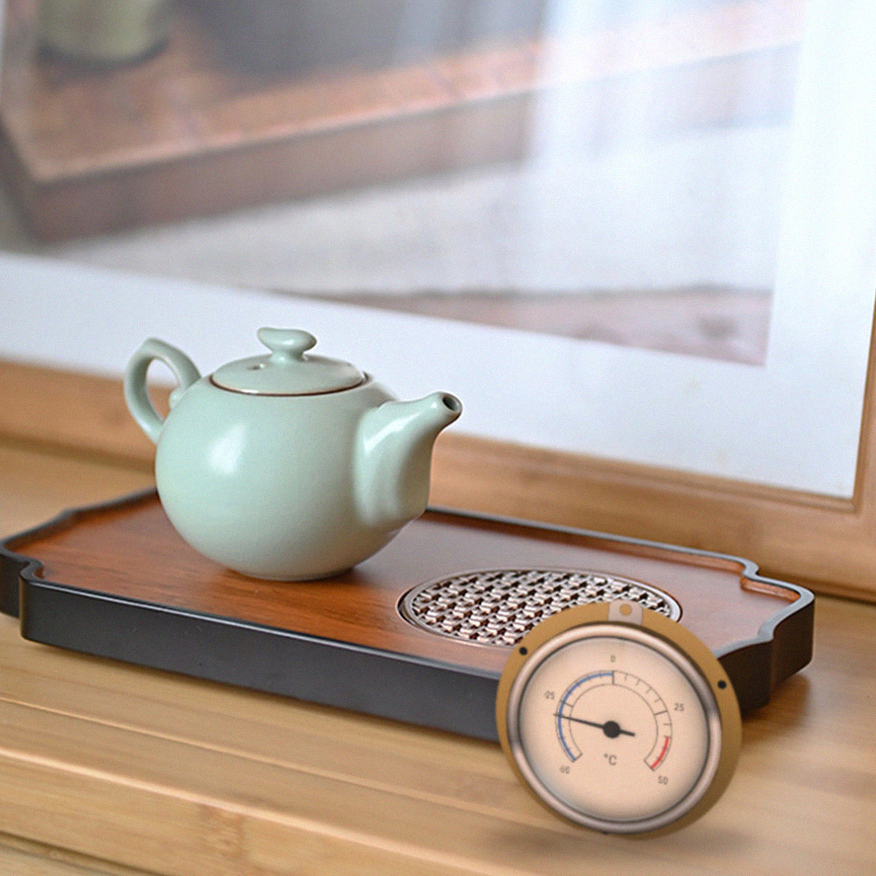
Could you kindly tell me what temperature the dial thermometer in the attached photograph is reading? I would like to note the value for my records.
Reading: -30 °C
